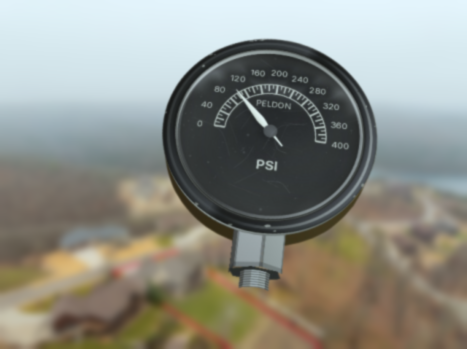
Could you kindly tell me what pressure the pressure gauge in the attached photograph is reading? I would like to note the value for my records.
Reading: 100 psi
